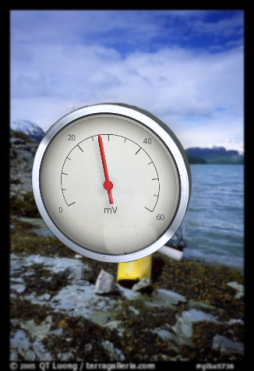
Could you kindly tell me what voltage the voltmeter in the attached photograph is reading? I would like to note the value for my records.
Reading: 27.5 mV
